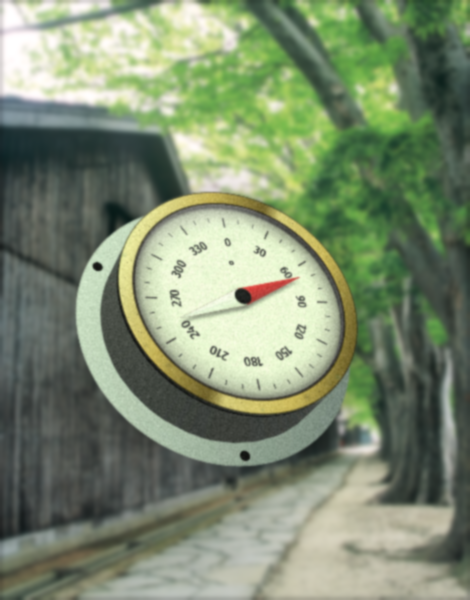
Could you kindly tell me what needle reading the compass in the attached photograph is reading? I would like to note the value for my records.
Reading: 70 °
